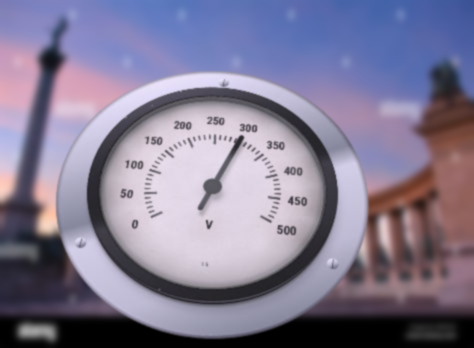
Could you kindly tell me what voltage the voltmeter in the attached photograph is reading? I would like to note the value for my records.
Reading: 300 V
